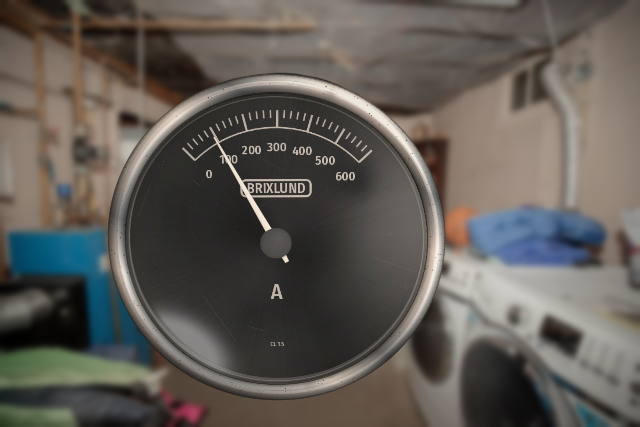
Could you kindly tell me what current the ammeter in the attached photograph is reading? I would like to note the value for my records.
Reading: 100 A
